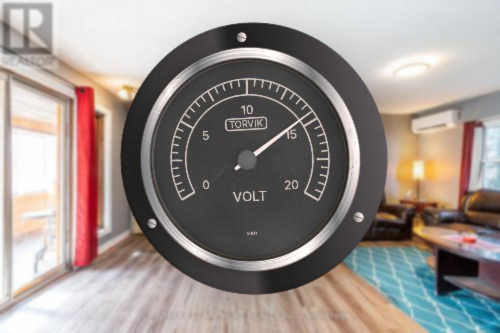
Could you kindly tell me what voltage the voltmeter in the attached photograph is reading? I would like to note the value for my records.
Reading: 14.5 V
